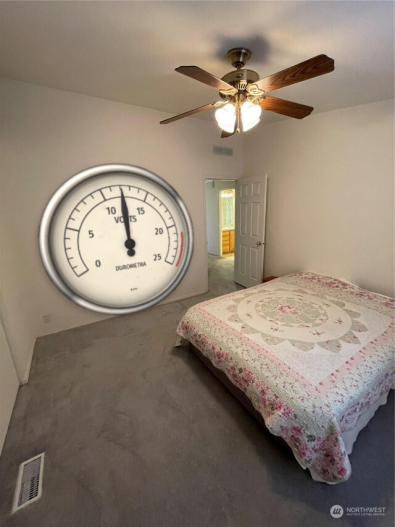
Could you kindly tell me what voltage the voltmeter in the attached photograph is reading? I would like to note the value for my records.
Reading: 12 V
